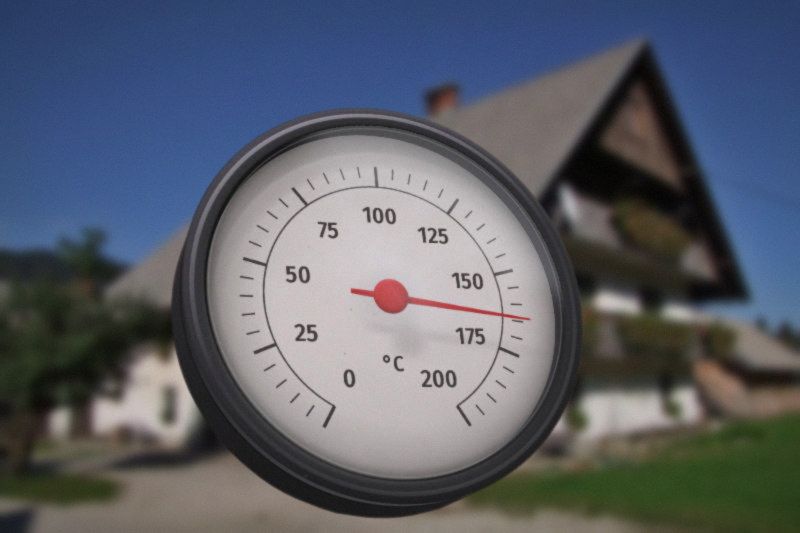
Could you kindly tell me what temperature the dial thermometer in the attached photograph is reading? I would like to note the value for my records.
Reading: 165 °C
